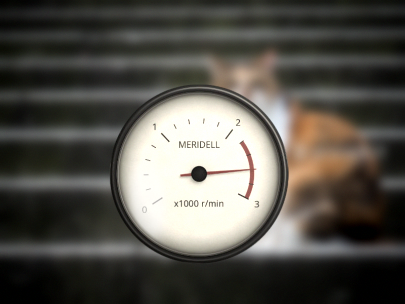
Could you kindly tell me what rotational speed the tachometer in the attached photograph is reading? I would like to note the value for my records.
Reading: 2600 rpm
